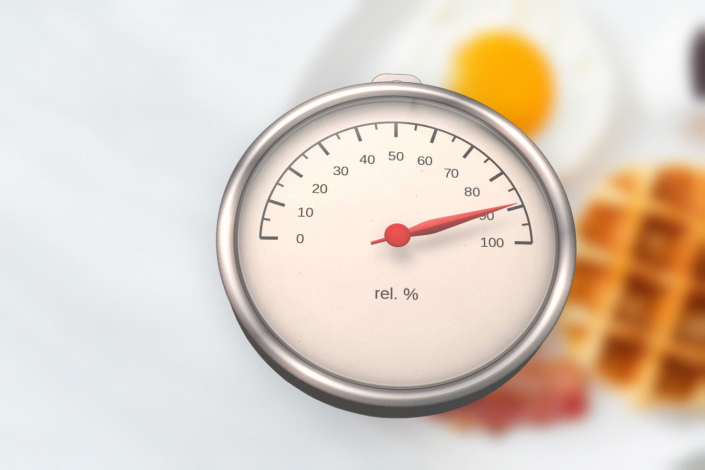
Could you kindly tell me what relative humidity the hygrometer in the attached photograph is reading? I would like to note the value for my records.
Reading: 90 %
